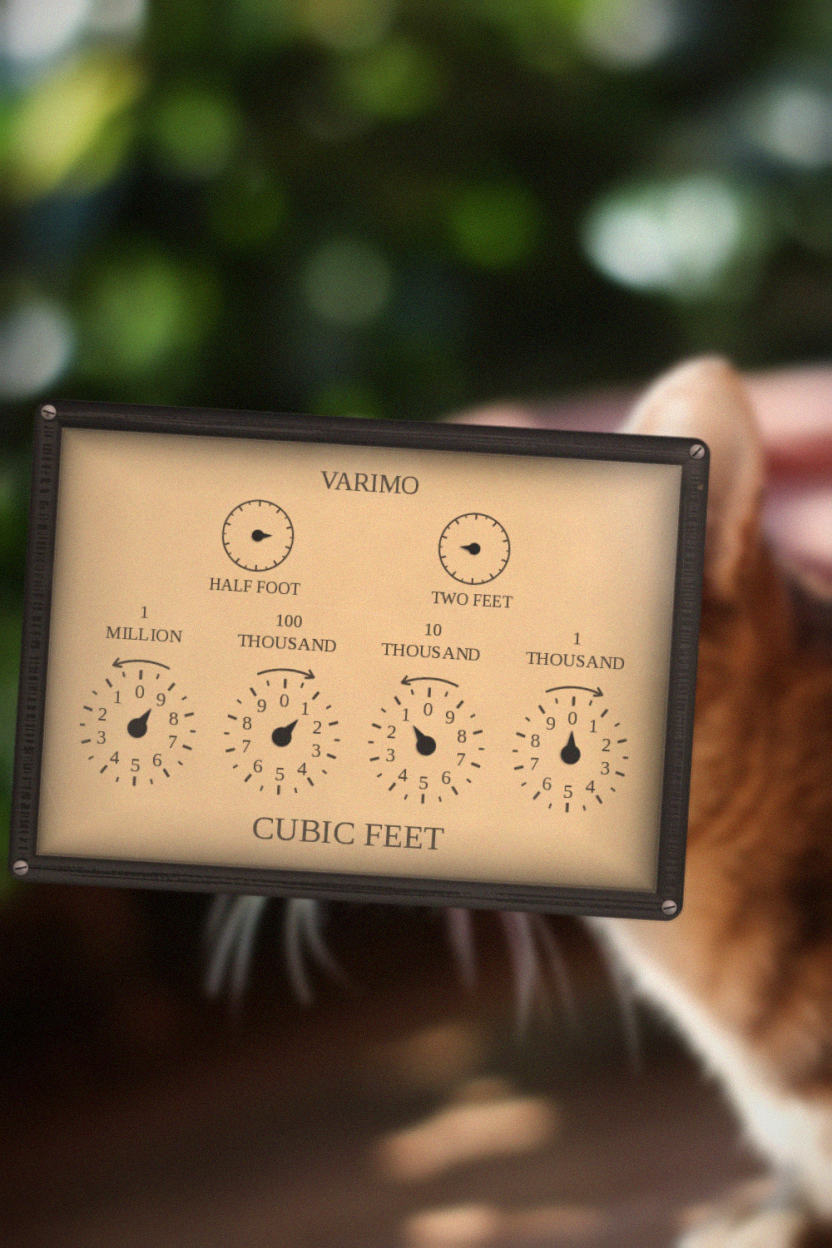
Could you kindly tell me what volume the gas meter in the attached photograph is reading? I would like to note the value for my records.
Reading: 911000 ft³
